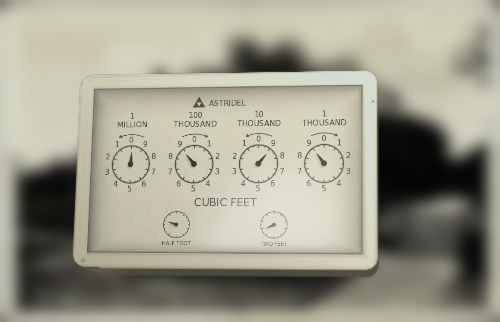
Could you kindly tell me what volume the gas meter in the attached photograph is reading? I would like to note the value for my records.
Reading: 988900 ft³
